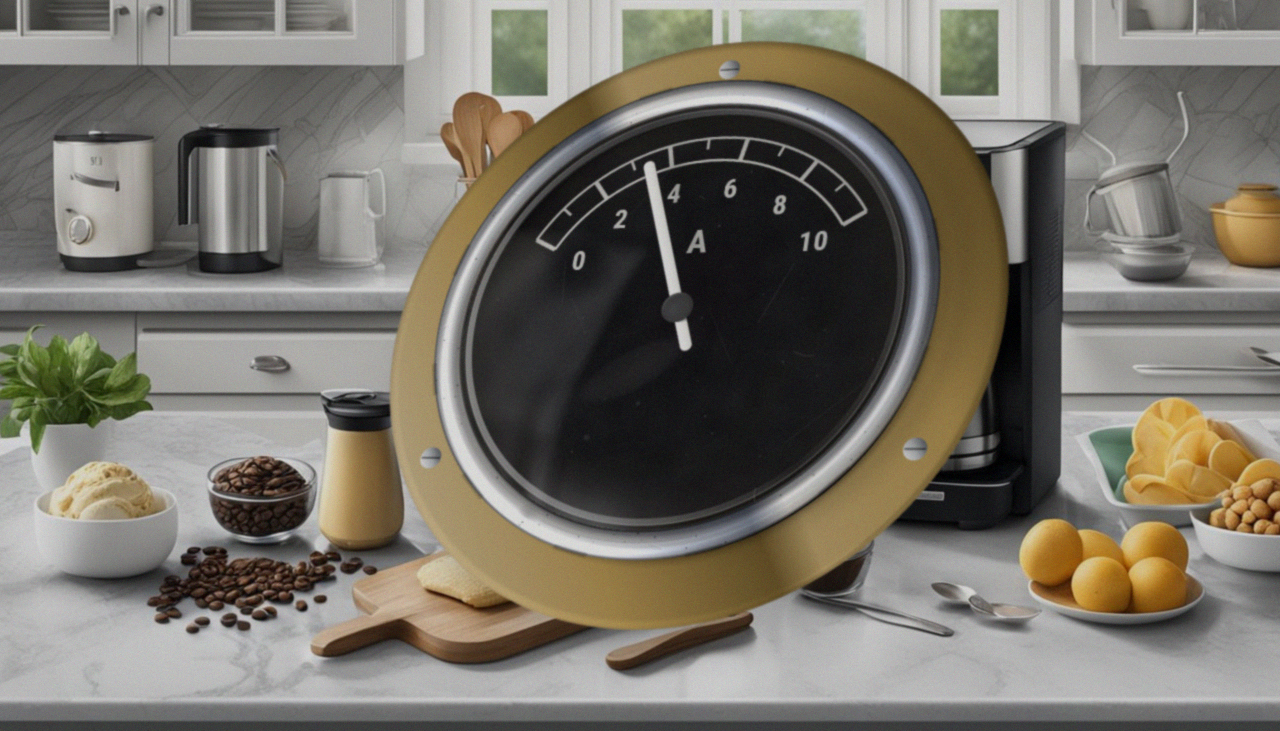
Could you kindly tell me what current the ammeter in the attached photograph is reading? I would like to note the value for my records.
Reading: 3.5 A
